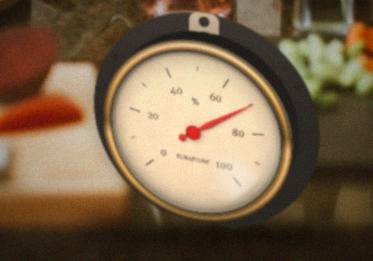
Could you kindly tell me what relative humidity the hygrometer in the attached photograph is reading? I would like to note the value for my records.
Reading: 70 %
